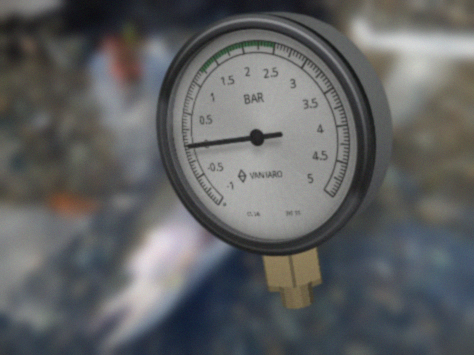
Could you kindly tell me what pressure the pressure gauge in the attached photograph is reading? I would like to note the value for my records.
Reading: 0 bar
